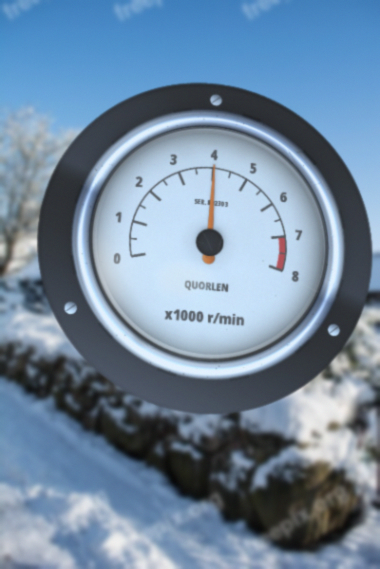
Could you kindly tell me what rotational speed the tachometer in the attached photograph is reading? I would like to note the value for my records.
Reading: 4000 rpm
